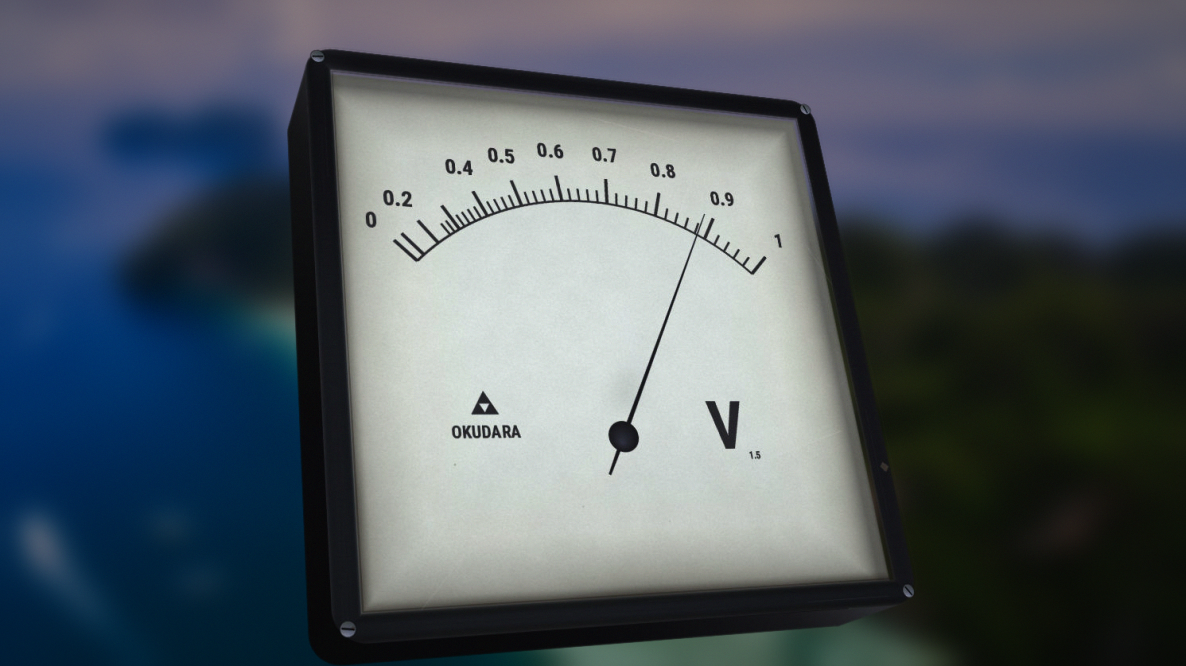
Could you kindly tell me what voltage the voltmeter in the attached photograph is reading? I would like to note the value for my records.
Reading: 0.88 V
